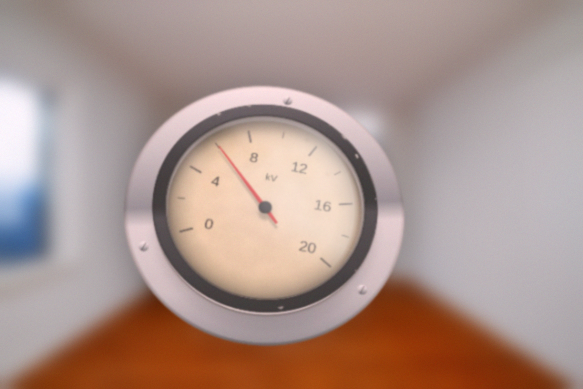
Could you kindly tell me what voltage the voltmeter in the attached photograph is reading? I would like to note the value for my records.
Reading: 6 kV
